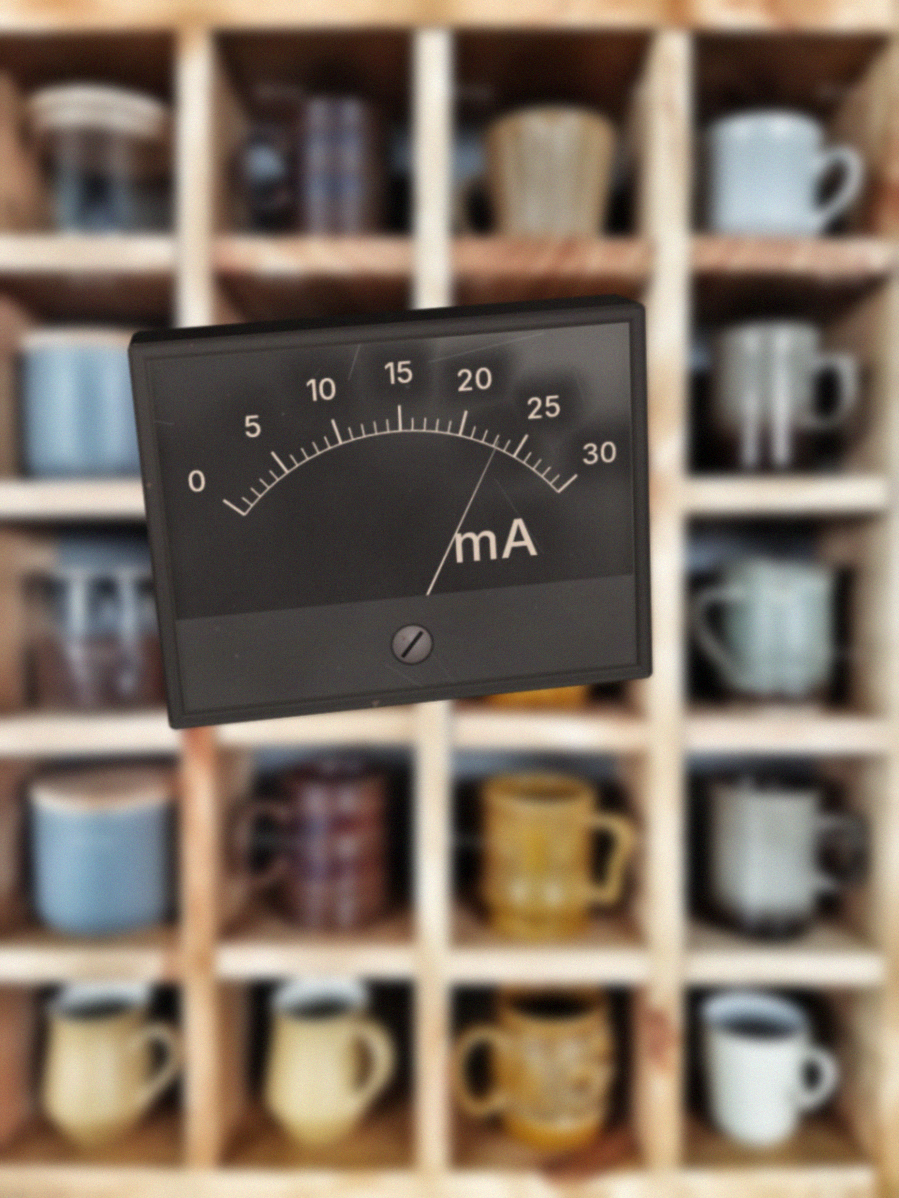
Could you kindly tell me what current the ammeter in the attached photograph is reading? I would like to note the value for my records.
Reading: 23 mA
